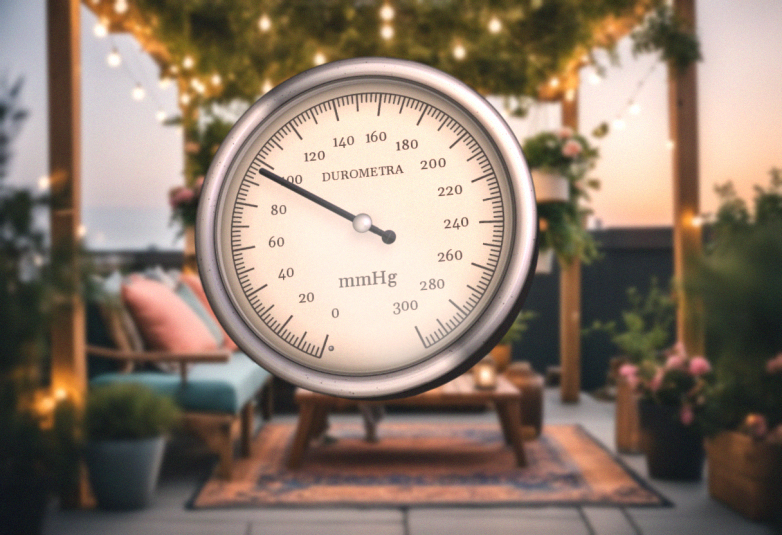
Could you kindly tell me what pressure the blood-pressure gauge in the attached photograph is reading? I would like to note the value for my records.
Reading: 96 mmHg
